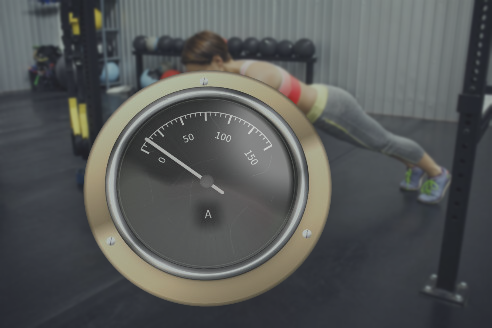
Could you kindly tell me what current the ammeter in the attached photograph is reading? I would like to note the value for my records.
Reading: 10 A
